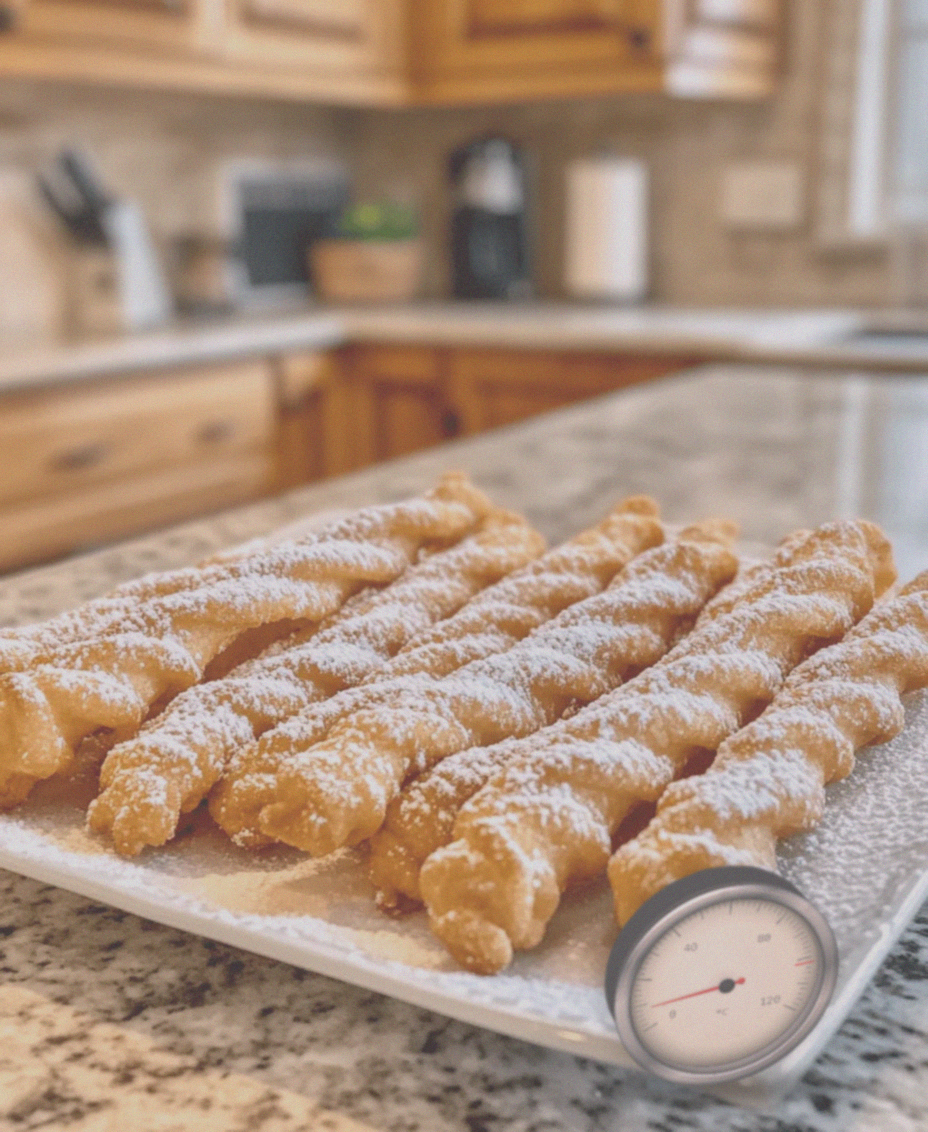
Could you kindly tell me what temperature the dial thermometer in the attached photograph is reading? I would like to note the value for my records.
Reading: 10 °C
